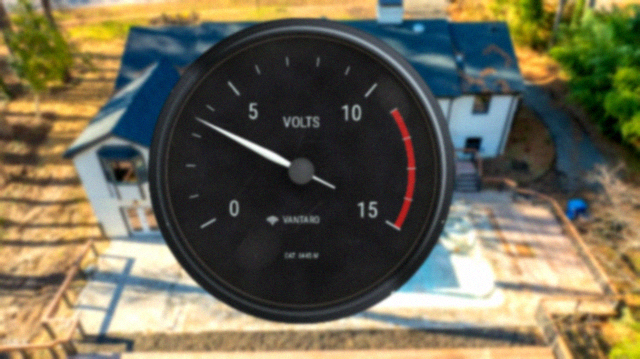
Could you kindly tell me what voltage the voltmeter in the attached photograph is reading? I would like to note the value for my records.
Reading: 3.5 V
